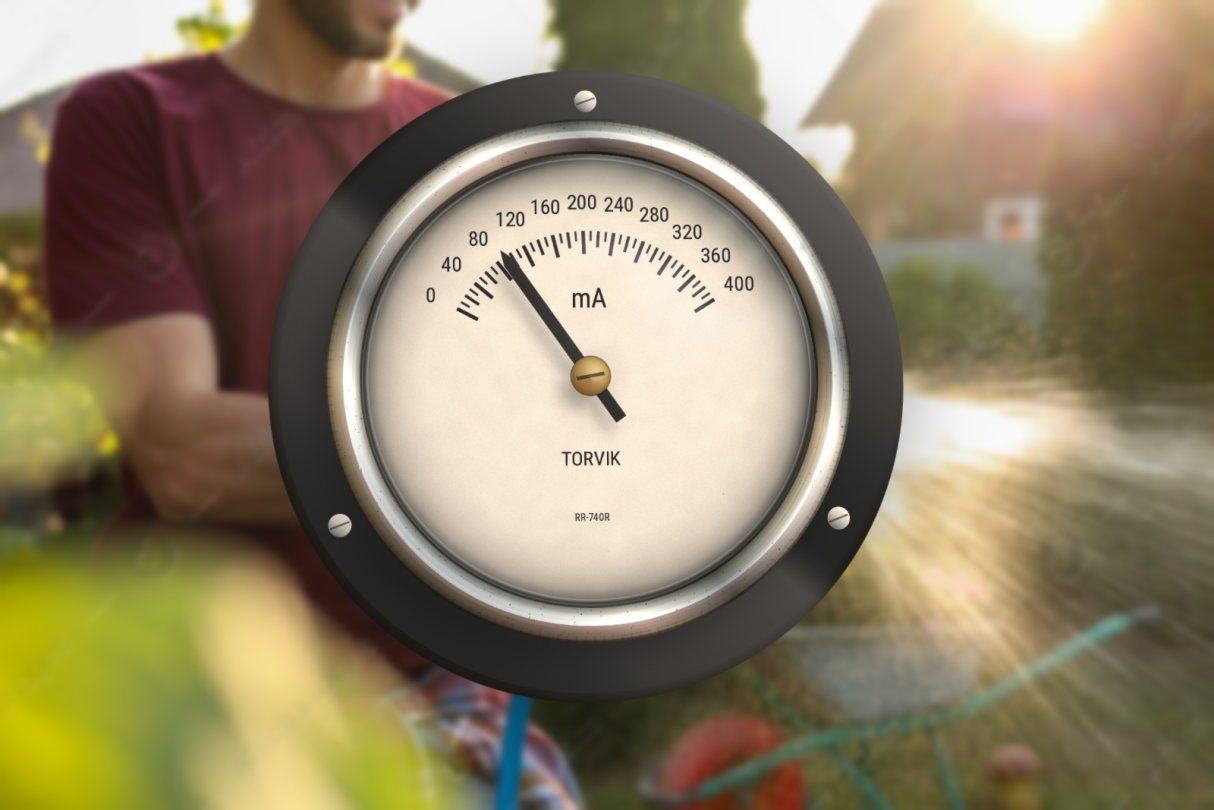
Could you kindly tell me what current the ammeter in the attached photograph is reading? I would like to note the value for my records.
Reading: 90 mA
